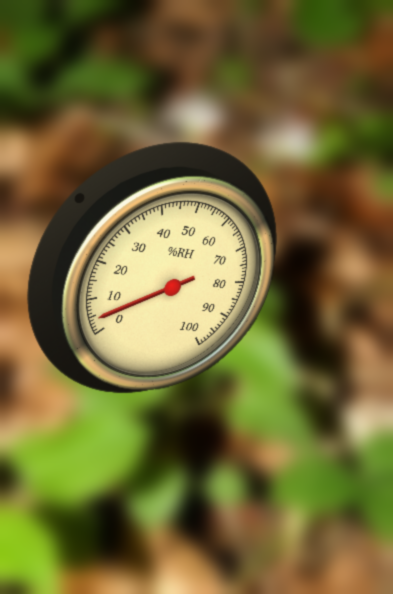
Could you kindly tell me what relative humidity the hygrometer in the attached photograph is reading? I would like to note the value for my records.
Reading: 5 %
